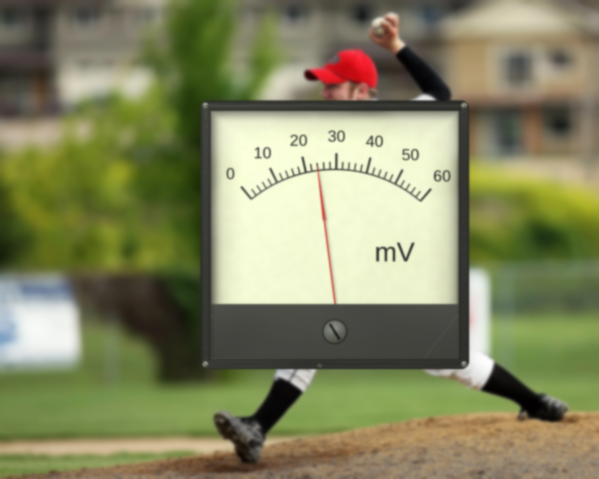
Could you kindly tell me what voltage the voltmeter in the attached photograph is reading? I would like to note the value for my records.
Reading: 24 mV
